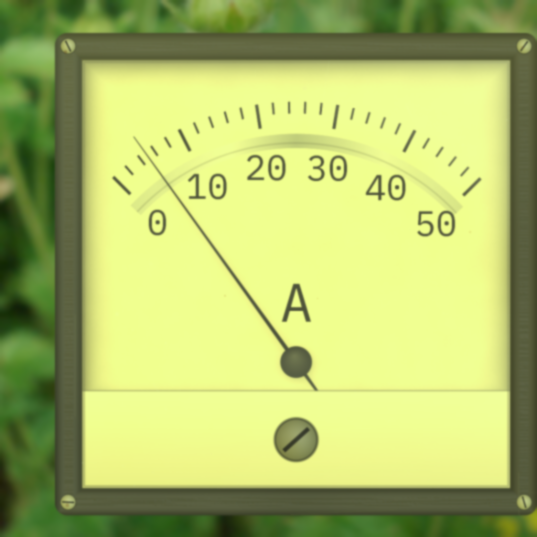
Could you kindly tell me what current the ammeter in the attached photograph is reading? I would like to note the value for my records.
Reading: 5 A
